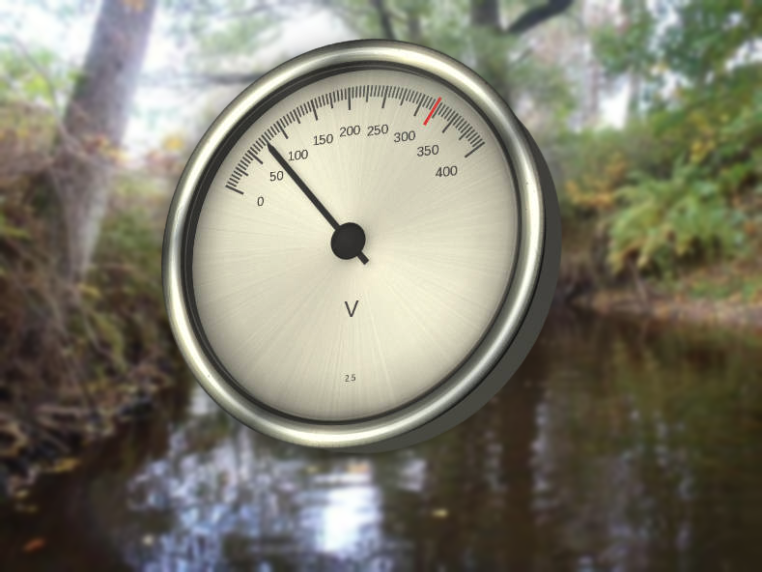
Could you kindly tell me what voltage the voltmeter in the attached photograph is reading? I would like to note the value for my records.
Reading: 75 V
